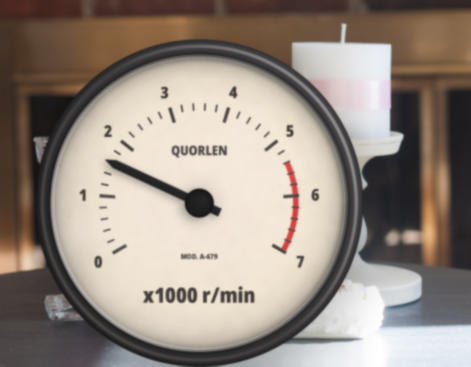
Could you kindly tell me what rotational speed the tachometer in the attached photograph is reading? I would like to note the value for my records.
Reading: 1600 rpm
